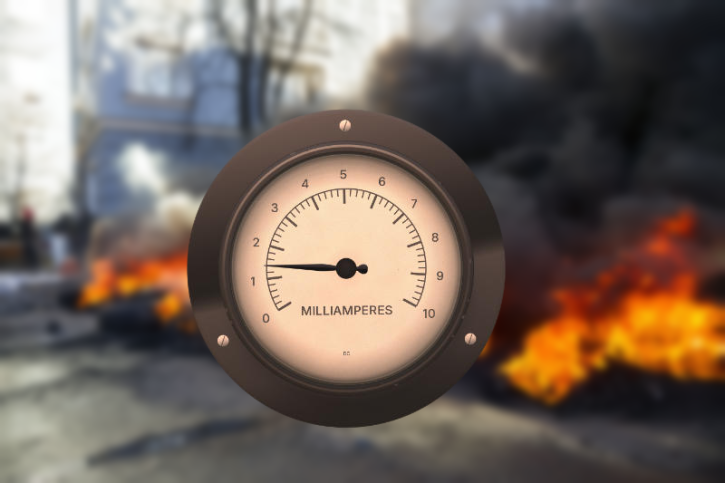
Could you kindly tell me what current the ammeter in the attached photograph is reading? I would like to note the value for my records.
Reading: 1.4 mA
